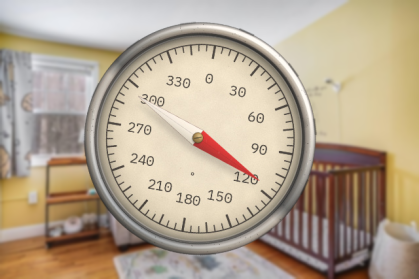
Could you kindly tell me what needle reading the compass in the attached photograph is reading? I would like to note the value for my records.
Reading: 115 °
